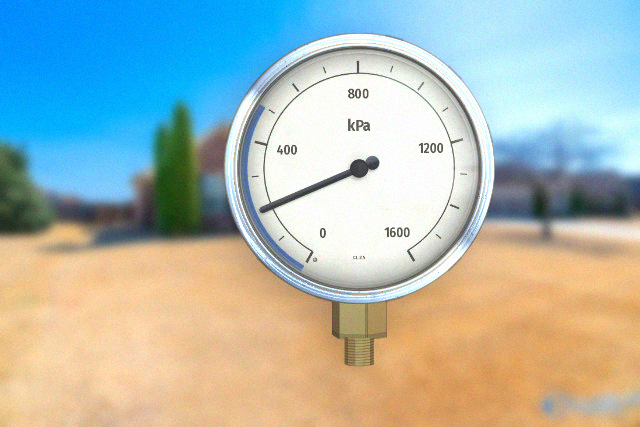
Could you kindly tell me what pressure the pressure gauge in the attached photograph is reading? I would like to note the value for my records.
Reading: 200 kPa
